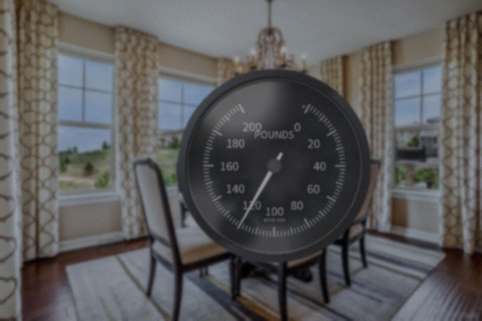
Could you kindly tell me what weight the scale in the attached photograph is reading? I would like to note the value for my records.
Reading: 120 lb
